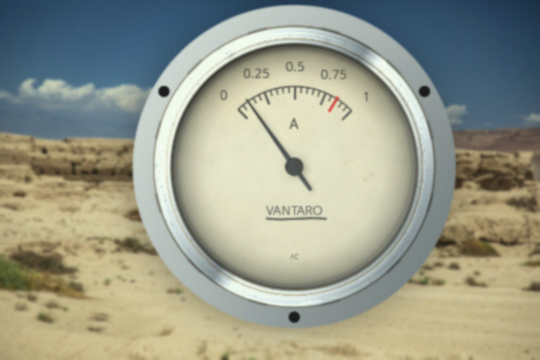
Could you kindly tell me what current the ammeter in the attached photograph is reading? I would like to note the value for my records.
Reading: 0.1 A
